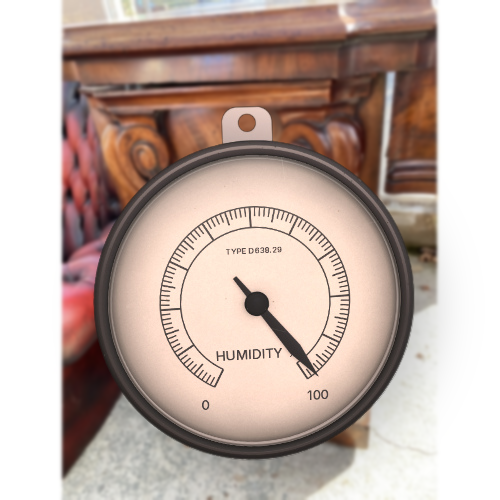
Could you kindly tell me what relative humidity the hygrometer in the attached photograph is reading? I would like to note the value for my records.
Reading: 98 %
